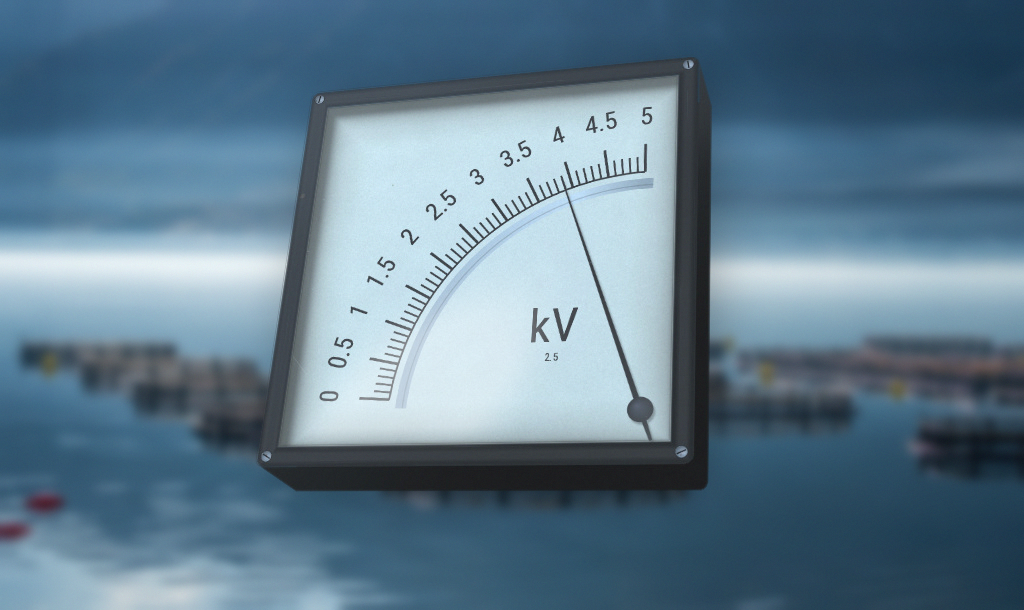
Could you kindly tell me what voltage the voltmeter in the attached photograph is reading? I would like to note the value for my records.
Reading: 3.9 kV
